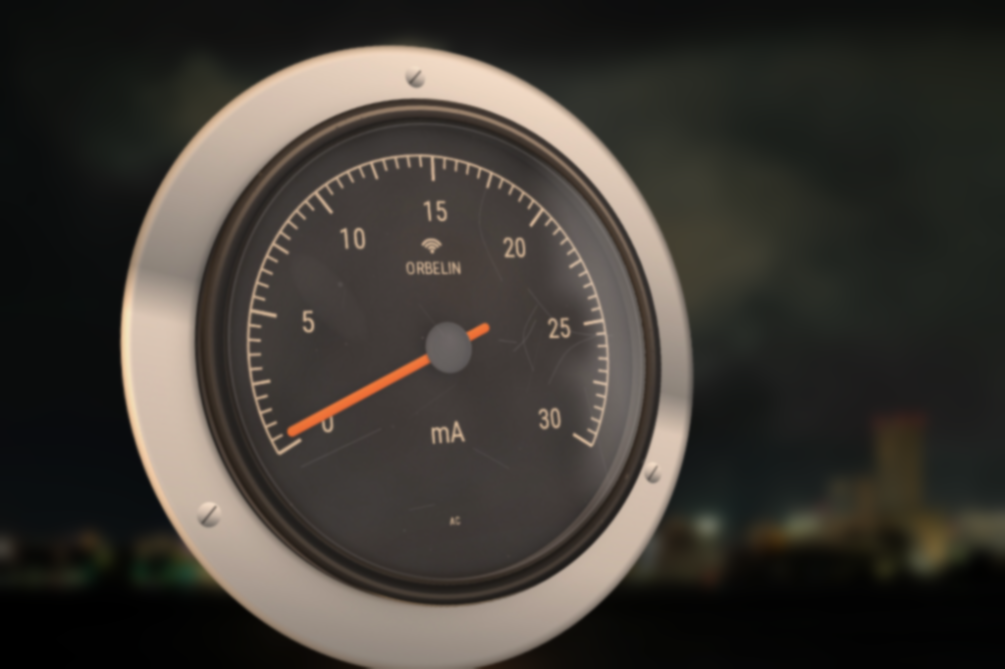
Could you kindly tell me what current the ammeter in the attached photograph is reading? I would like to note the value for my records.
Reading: 0.5 mA
